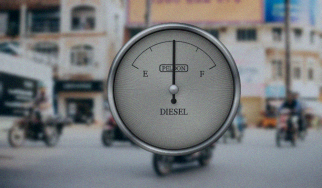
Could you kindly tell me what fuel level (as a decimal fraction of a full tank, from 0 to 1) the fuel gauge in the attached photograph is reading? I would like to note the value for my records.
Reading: 0.5
